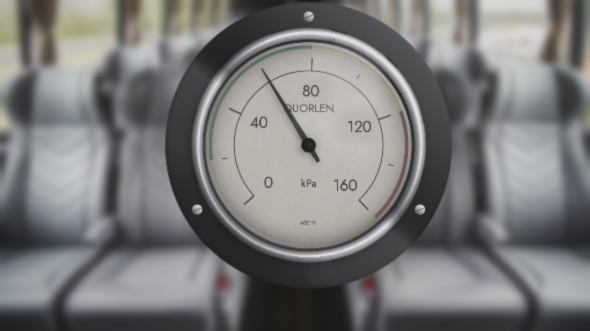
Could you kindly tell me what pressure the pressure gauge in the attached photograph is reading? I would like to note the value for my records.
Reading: 60 kPa
